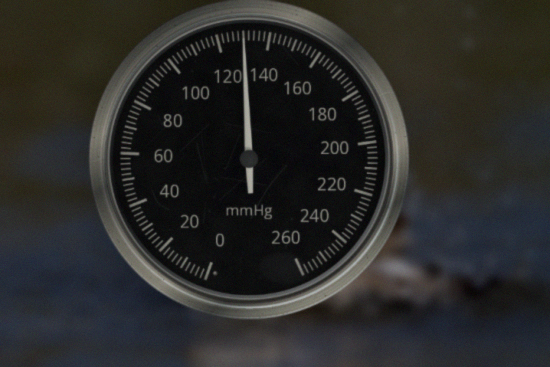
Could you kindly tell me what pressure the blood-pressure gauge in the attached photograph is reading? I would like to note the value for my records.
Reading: 130 mmHg
